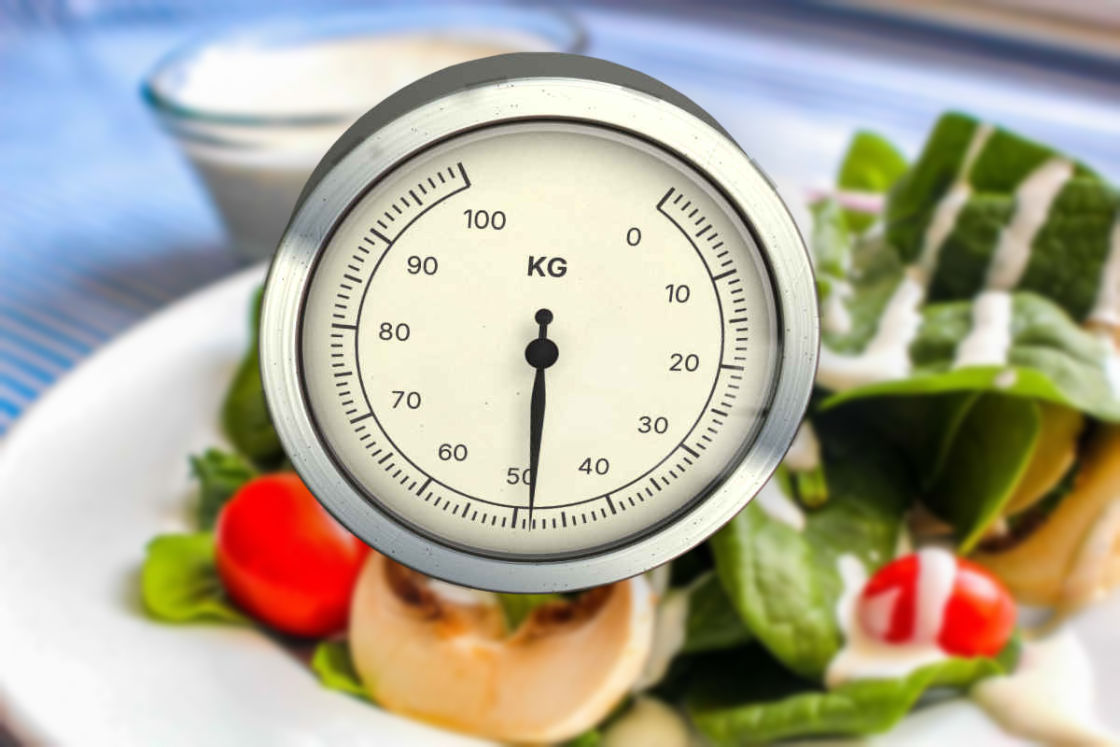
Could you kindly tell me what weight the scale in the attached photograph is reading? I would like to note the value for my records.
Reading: 48.5 kg
